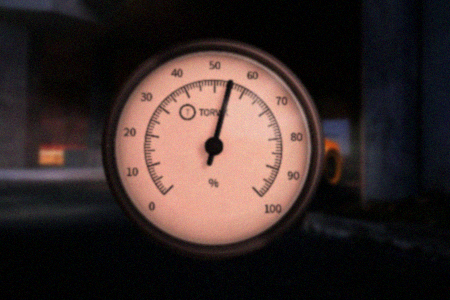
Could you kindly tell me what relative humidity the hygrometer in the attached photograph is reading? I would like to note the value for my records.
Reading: 55 %
